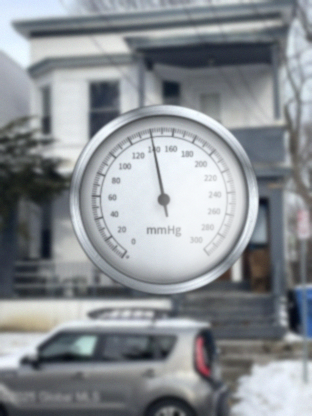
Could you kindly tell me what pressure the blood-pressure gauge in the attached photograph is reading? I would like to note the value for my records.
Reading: 140 mmHg
